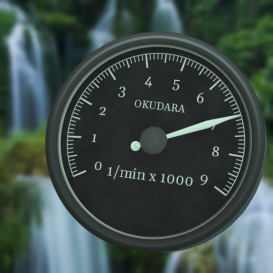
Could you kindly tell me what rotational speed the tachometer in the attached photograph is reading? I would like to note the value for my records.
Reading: 7000 rpm
